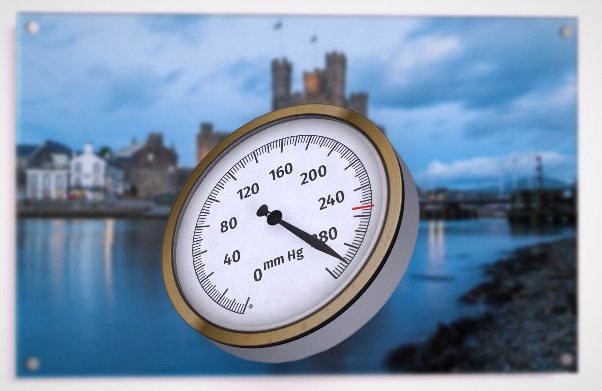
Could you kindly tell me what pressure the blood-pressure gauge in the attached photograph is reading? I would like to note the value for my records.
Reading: 290 mmHg
